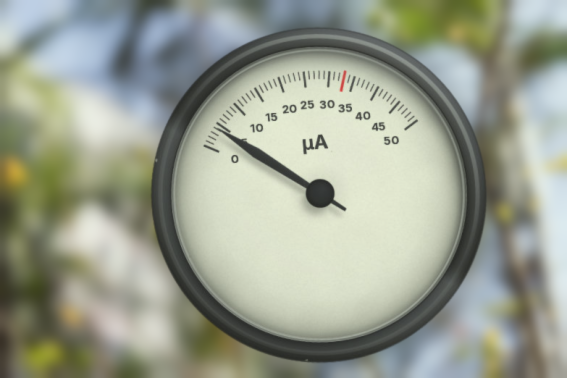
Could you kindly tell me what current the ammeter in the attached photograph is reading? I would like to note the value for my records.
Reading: 4 µA
